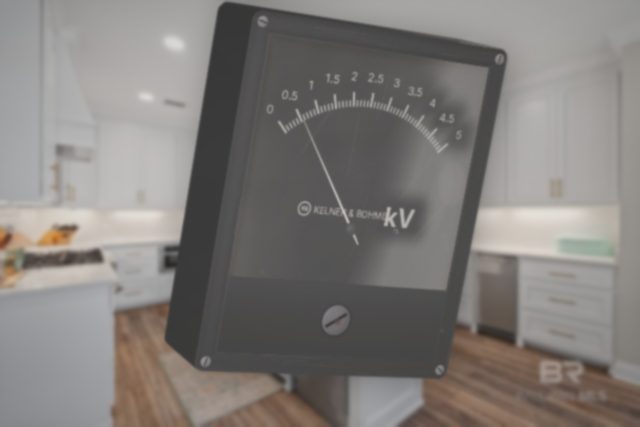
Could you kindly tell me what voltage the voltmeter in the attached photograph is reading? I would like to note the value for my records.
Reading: 0.5 kV
